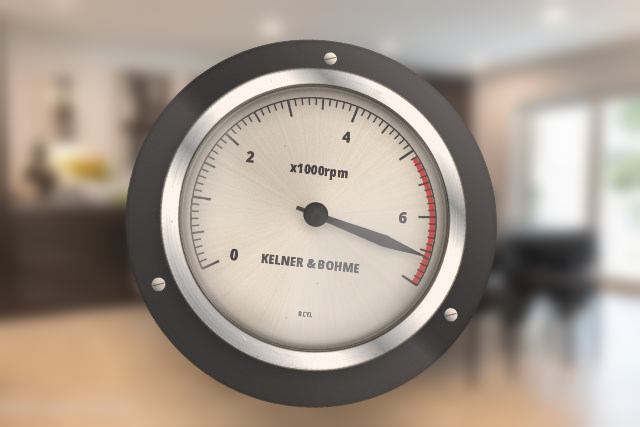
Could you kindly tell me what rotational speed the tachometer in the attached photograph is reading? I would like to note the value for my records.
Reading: 6600 rpm
